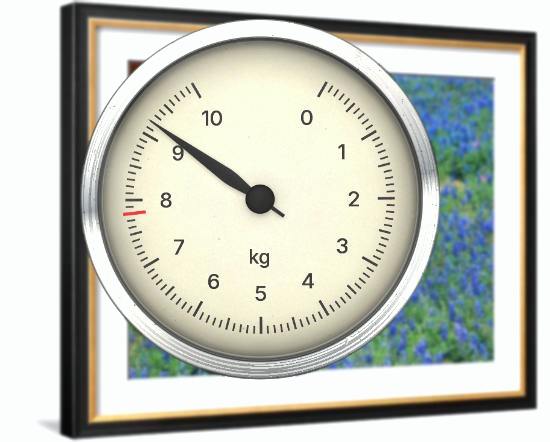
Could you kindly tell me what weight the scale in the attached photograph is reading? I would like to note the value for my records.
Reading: 9.2 kg
